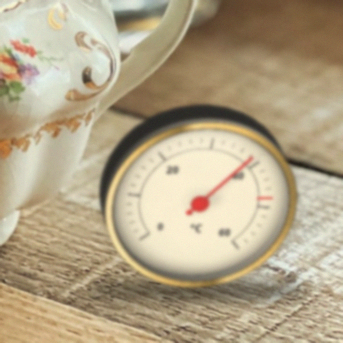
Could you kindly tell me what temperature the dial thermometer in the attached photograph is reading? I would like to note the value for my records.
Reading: 38 °C
